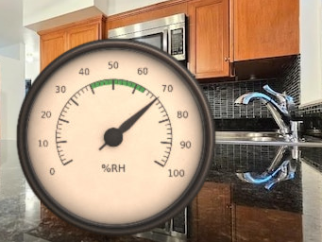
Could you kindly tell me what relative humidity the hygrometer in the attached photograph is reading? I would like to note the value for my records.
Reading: 70 %
